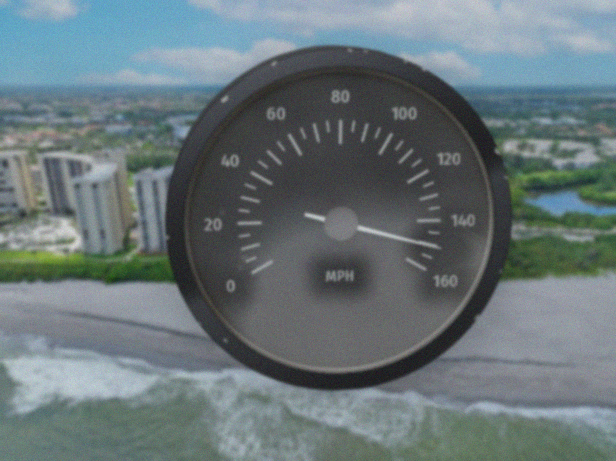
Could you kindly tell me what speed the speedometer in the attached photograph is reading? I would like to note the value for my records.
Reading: 150 mph
